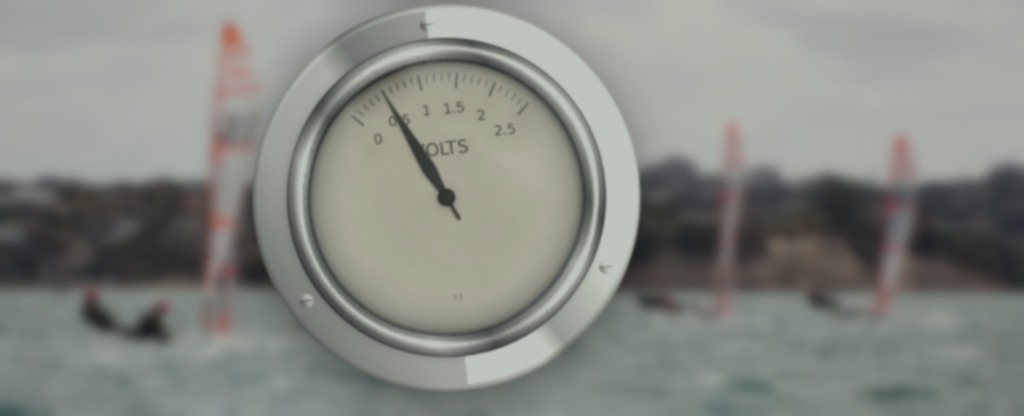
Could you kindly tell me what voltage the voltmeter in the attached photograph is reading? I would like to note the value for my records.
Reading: 0.5 V
